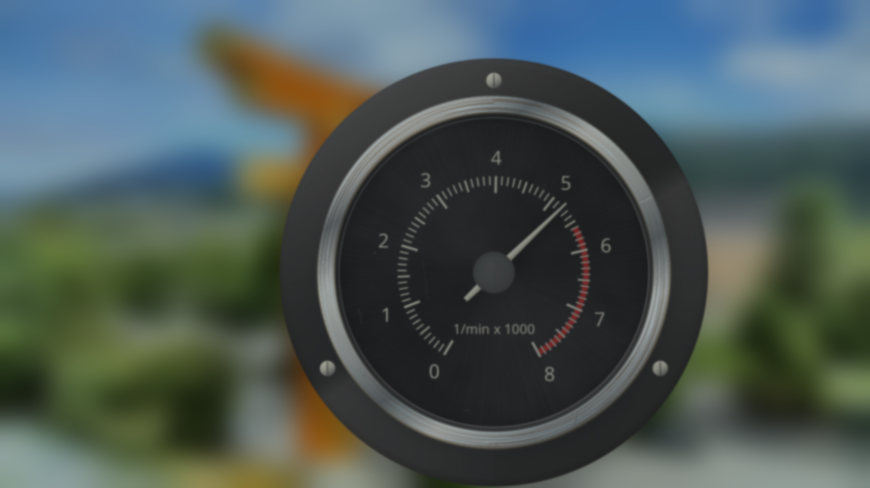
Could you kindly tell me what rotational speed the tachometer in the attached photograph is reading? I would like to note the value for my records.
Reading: 5200 rpm
